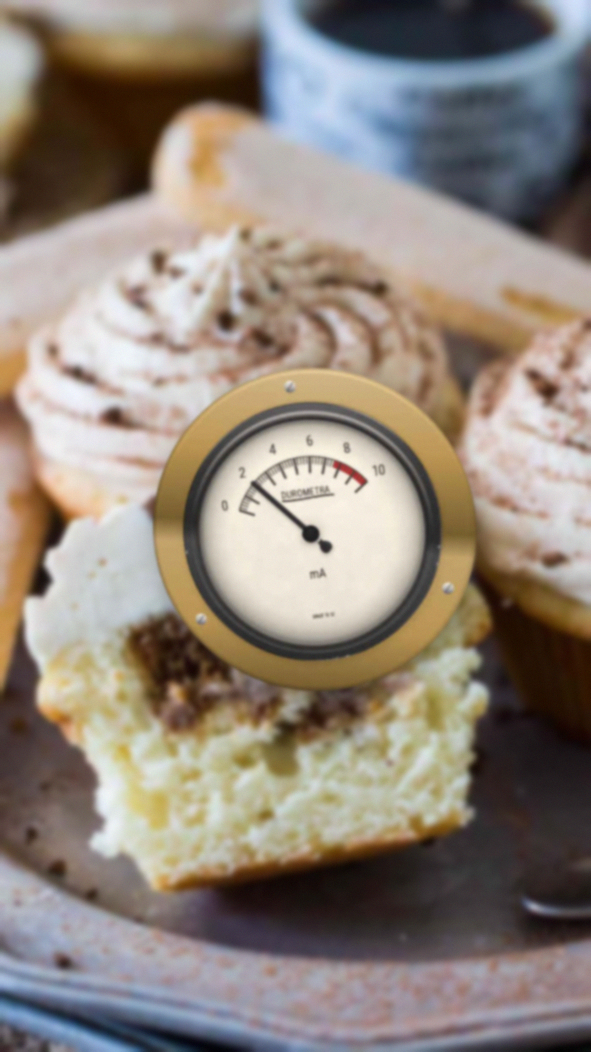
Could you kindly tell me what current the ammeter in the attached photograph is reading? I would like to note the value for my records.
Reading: 2 mA
